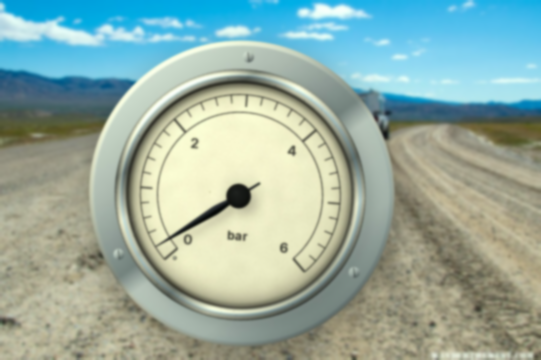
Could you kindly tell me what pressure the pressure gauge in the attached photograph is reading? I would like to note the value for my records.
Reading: 0.2 bar
